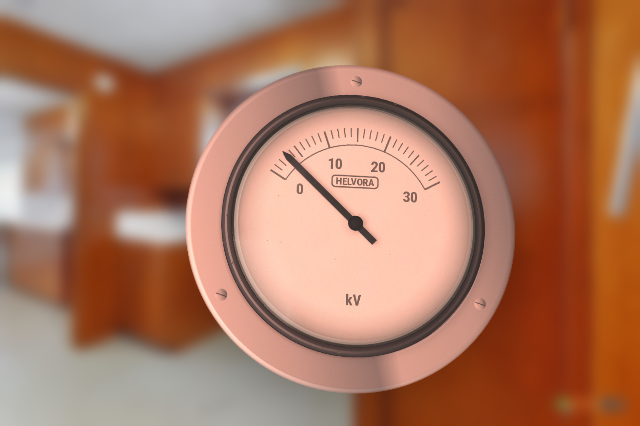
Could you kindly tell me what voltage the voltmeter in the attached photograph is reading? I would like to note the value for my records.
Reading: 3 kV
